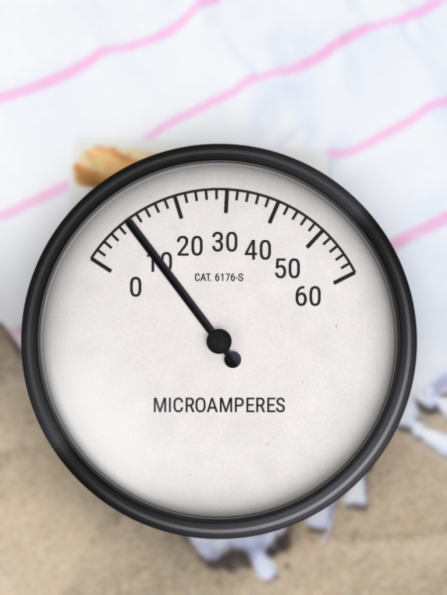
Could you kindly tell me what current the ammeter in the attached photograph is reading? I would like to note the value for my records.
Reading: 10 µA
